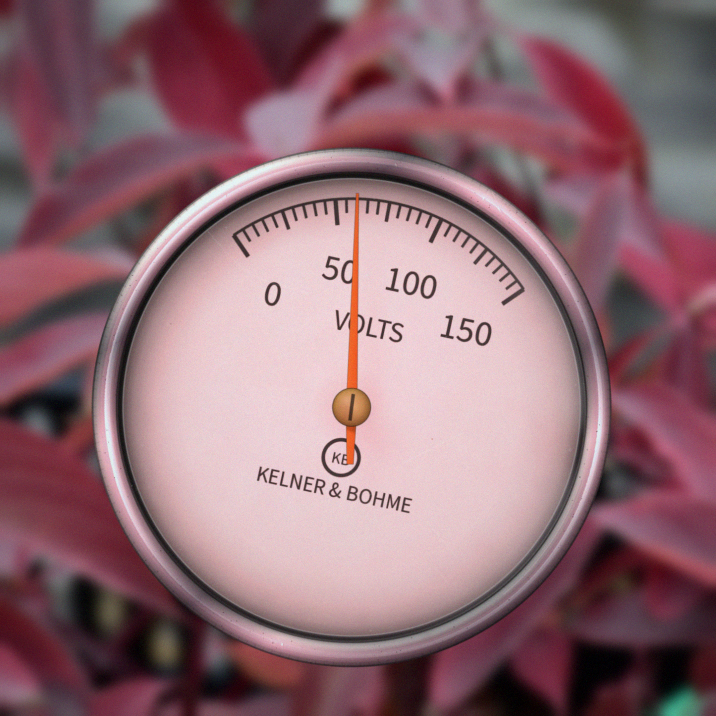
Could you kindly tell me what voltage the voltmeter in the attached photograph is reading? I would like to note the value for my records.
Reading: 60 V
